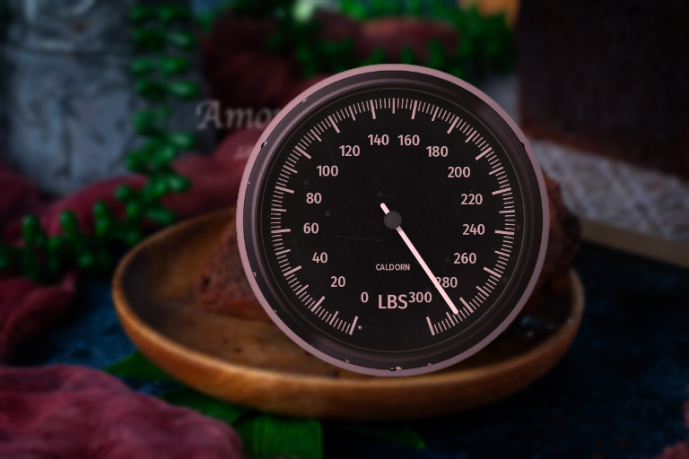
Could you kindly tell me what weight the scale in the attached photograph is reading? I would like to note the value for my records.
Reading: 286 lb
